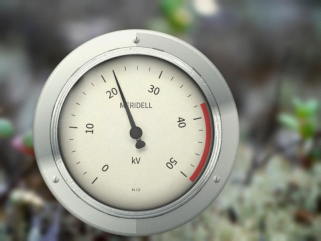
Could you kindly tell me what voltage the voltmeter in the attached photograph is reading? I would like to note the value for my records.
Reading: 22 kV
